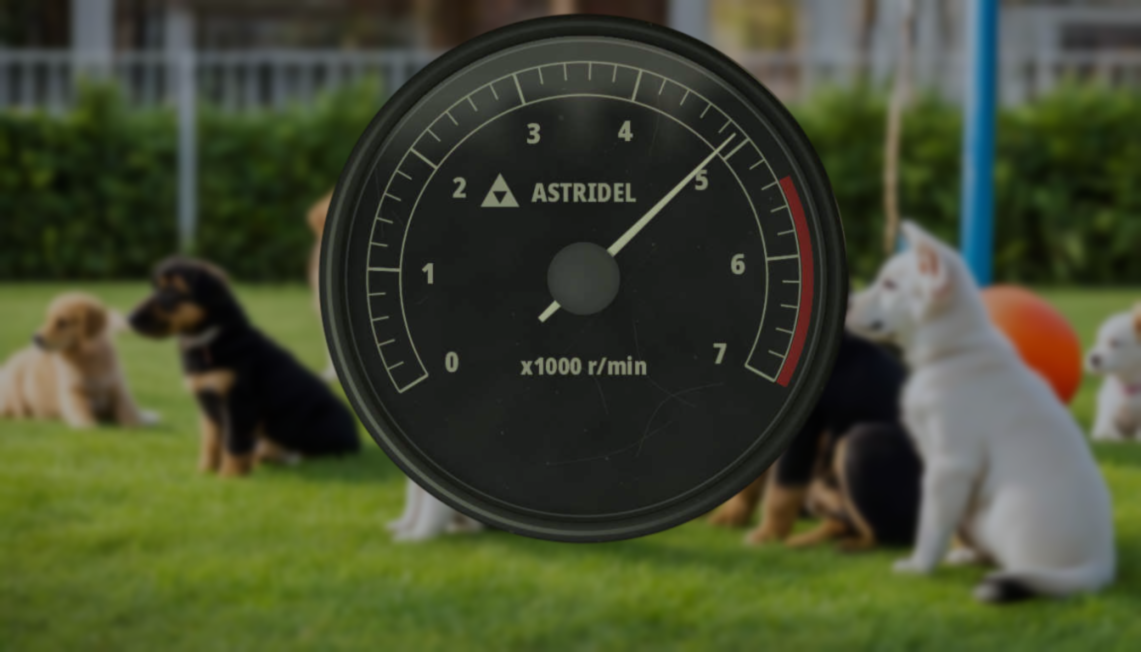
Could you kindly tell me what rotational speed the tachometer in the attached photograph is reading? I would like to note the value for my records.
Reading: 4900 rpm
